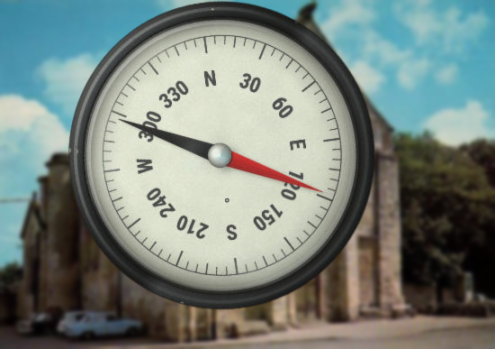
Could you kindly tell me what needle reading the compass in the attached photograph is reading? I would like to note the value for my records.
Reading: 117.5 °
